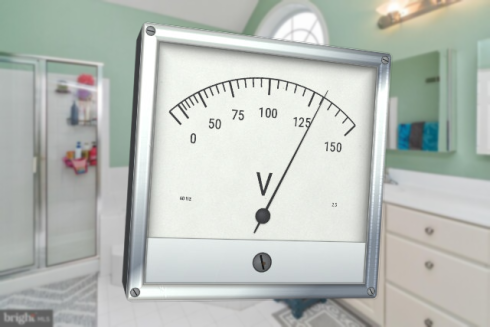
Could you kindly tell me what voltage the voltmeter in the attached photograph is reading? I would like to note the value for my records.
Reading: 130 V
